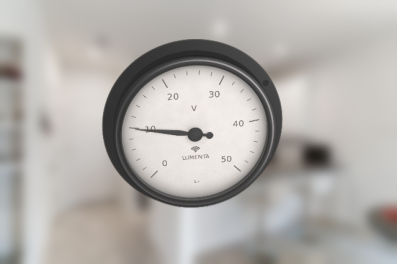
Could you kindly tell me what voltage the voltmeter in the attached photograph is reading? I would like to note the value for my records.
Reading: 10 V
